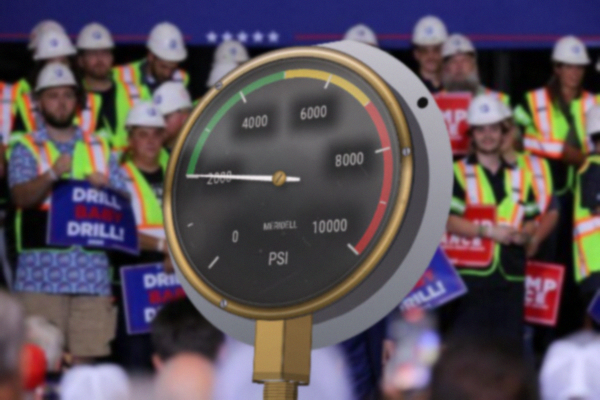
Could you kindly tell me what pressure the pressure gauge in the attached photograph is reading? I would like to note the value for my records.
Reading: 2000 psi
